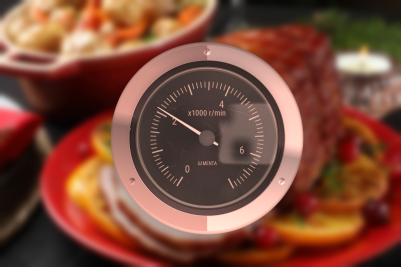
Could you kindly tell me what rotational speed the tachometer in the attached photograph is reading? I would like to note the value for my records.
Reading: 2100 rpm
